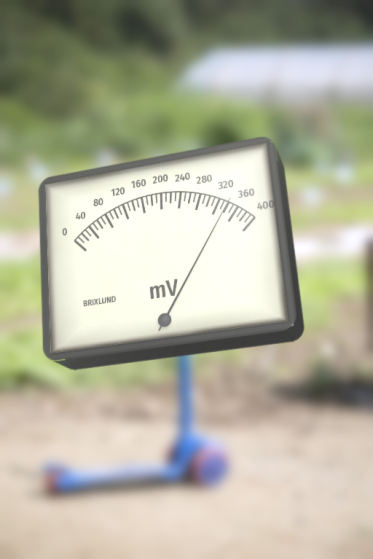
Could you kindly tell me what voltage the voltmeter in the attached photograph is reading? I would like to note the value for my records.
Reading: 340 mV
